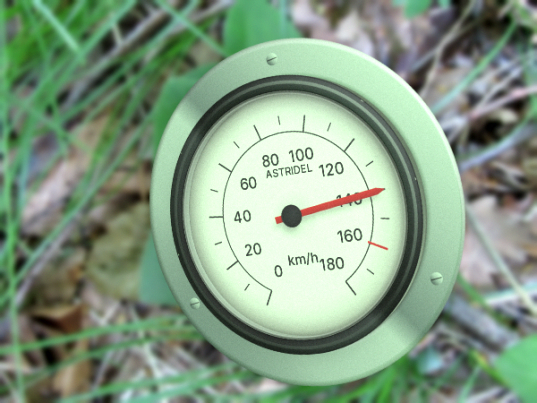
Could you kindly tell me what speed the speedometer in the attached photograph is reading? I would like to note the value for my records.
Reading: 140 km/h
